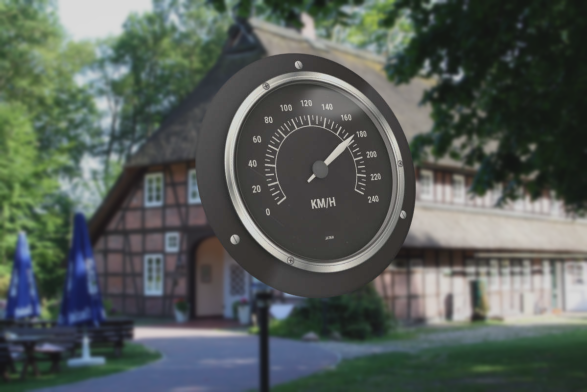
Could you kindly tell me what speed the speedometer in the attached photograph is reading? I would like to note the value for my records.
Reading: 175 km/h
